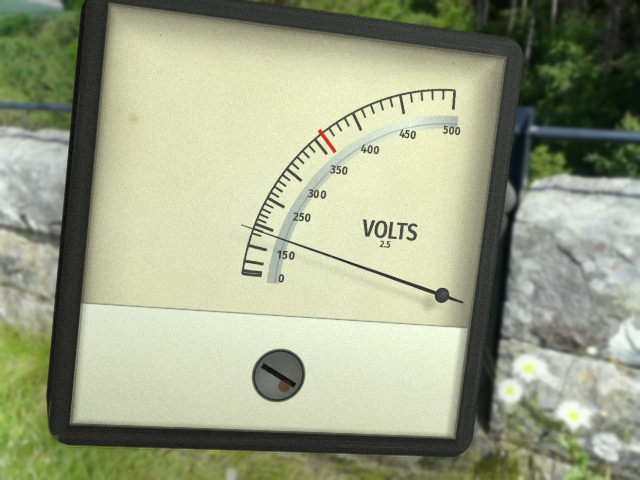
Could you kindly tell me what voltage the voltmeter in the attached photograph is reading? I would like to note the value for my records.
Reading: 190 V
